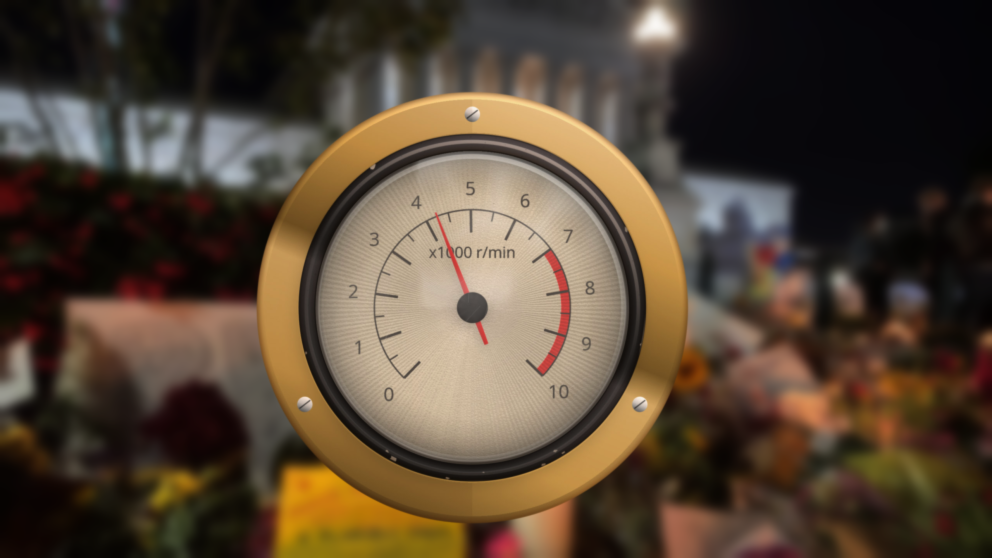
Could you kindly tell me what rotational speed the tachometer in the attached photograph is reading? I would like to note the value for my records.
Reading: 4250 rpm
